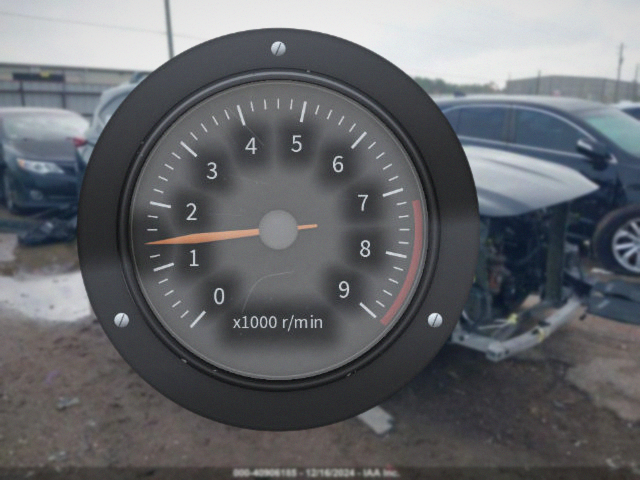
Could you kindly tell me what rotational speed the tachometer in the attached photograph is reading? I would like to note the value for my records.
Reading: 1400 rpm
